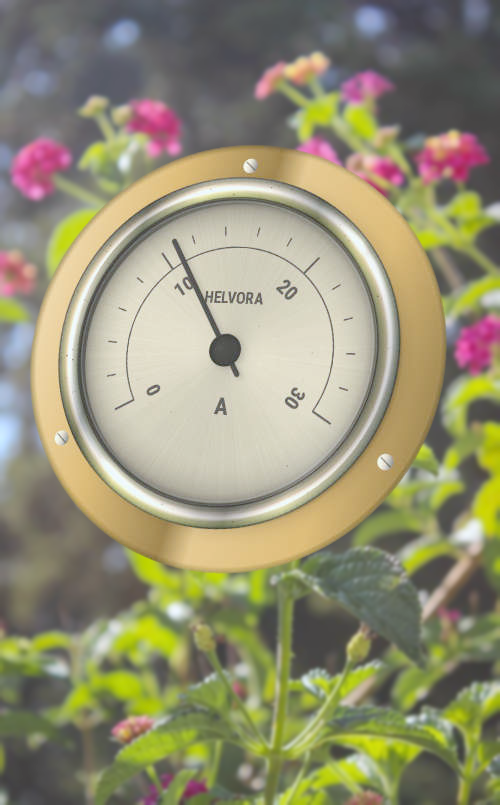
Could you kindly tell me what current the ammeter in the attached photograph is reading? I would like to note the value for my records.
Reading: 11 A
